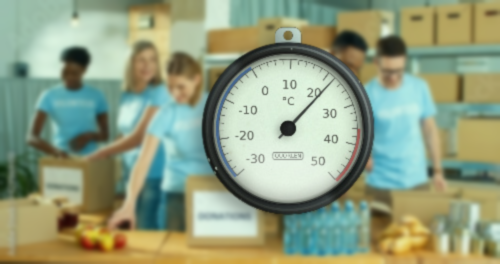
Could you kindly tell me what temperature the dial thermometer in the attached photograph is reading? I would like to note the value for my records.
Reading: 22 °C
